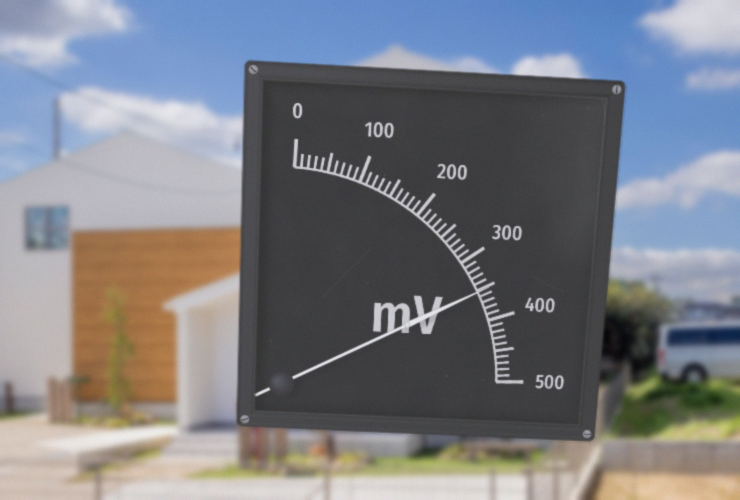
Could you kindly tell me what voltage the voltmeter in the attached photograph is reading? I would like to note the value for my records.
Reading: 350 mV
